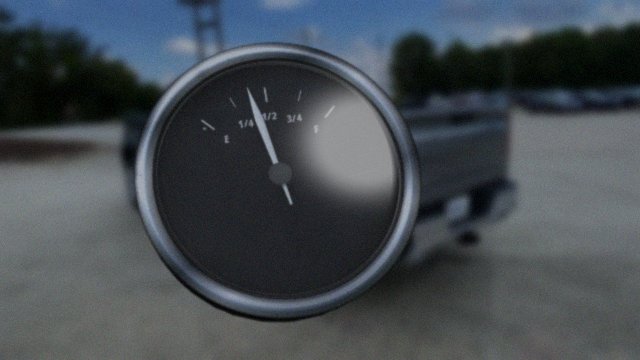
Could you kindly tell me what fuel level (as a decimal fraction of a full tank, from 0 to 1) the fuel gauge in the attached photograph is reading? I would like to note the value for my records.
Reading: 0.375
